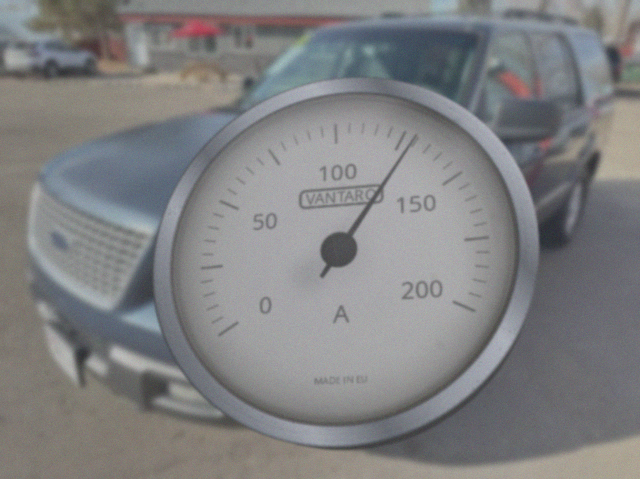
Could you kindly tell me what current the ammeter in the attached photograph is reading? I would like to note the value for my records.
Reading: 130 A
